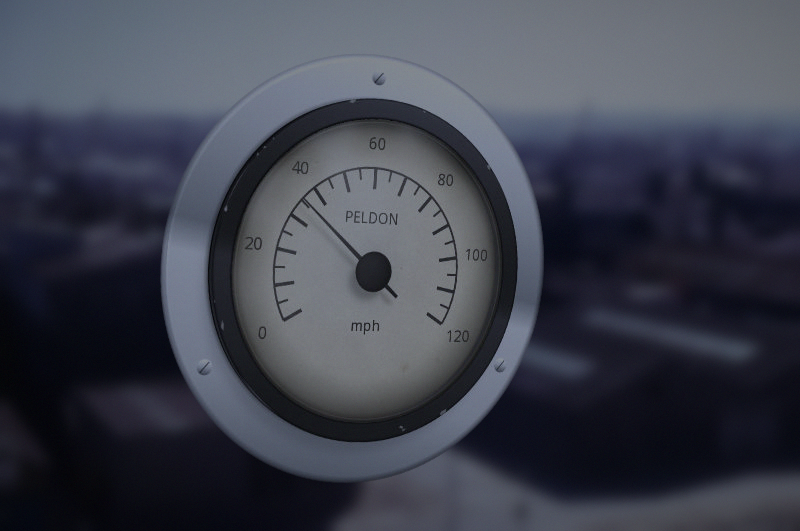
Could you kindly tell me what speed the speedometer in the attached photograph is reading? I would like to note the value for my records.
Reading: 35 mph
